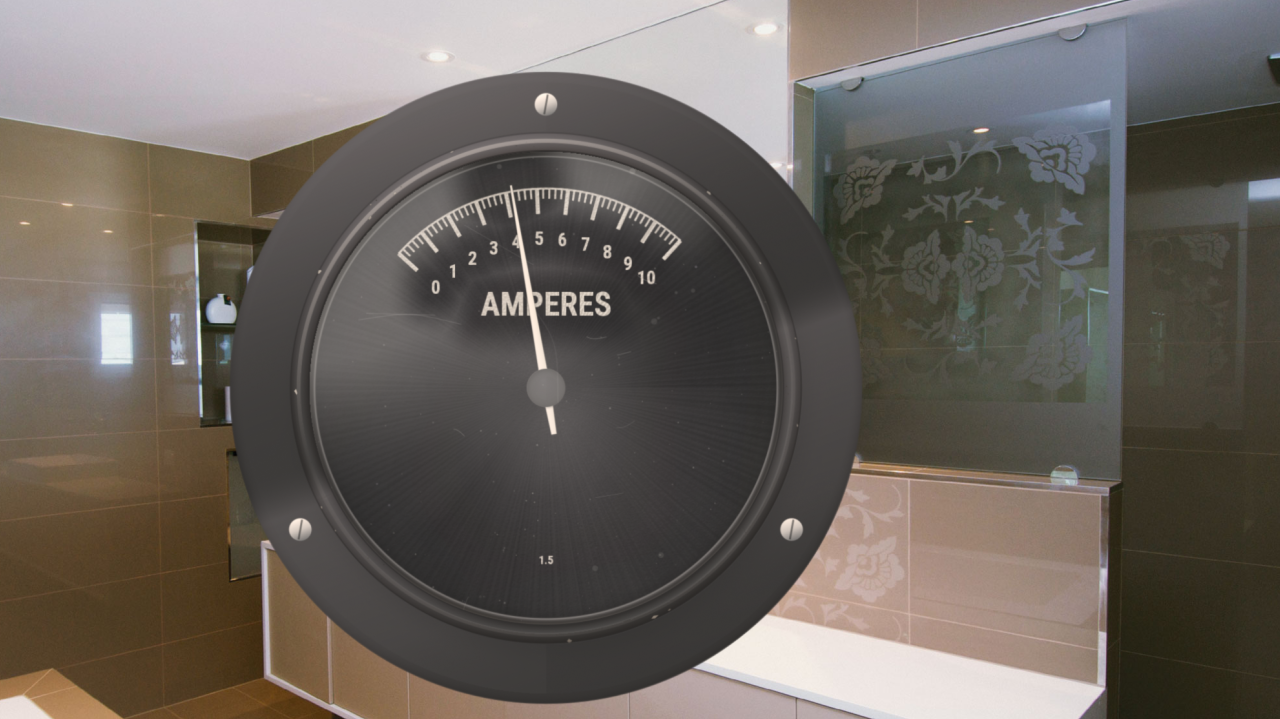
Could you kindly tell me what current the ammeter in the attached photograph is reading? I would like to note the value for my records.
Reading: 4.2 A
